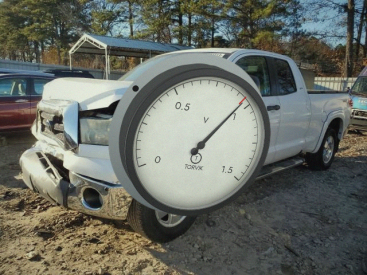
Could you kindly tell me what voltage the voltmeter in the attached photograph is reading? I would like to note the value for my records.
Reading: 0.95 V
